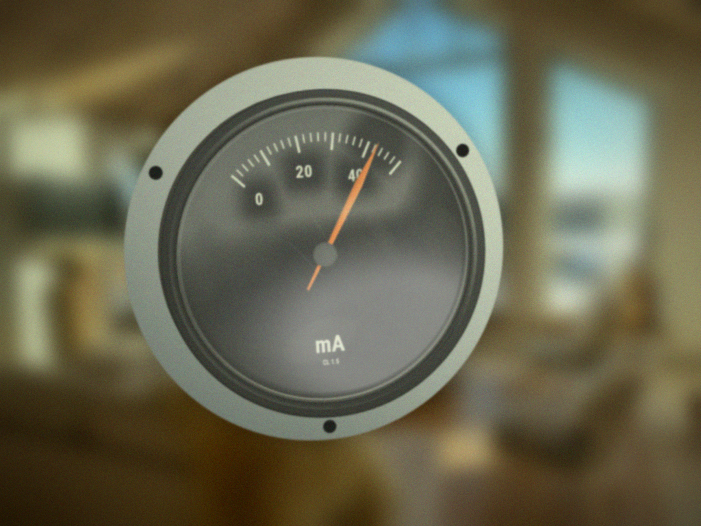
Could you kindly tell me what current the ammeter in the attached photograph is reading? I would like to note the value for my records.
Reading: 42 mA
